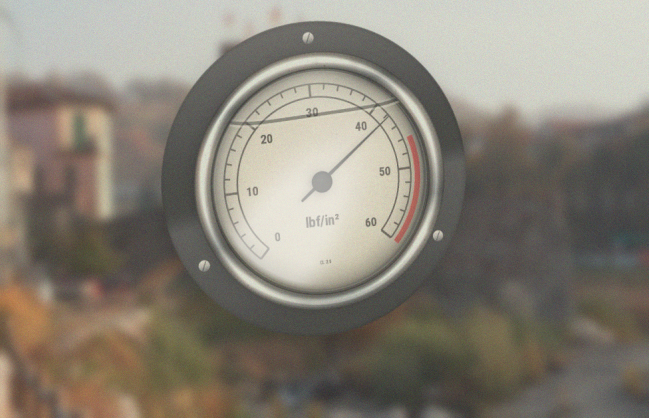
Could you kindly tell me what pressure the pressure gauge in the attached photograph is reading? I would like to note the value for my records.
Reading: 42 psi
